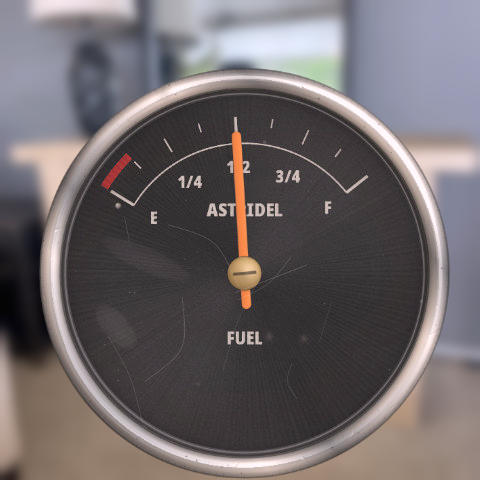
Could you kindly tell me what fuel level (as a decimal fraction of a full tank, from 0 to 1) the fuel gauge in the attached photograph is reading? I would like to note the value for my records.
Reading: 0.5
